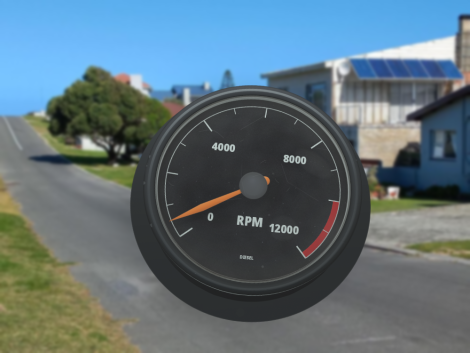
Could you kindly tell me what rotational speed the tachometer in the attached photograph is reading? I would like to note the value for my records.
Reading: 500 rpm
